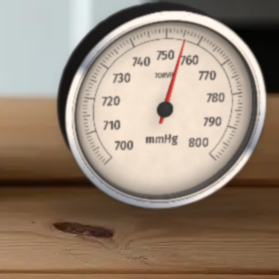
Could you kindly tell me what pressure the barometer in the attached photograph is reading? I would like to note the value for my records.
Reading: 755 mmHg
